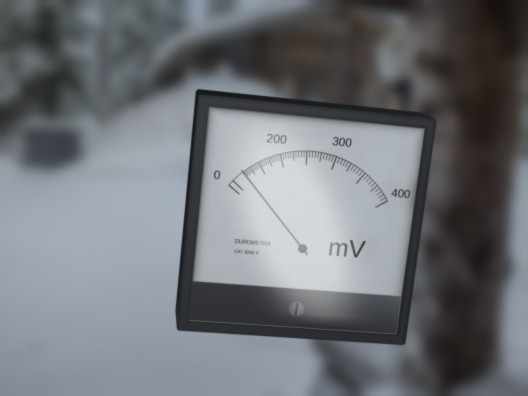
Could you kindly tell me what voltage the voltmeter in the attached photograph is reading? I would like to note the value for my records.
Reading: 100 mV
